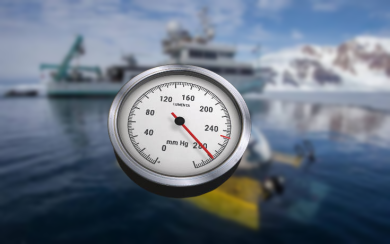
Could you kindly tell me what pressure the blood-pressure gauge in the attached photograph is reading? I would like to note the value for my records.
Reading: 280 mmHg
